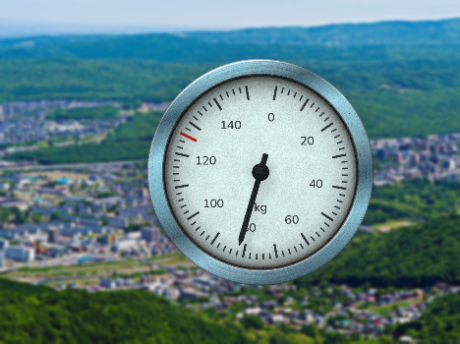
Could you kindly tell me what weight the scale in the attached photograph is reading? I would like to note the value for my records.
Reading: 82 kg
